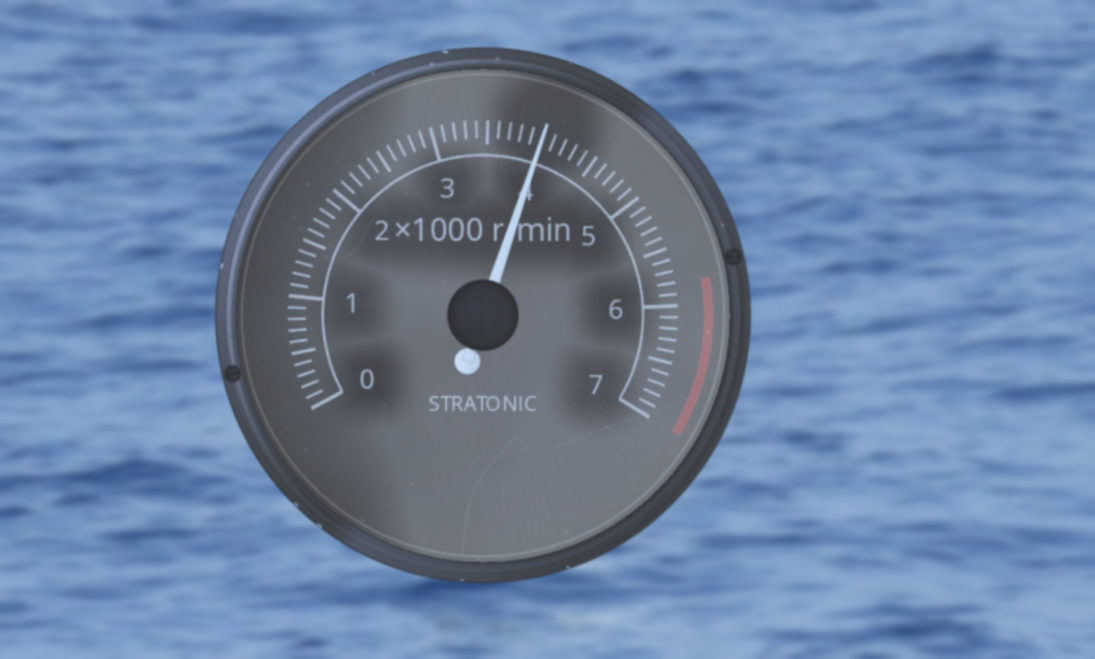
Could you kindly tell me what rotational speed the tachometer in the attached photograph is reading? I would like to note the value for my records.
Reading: 4000 rpm
